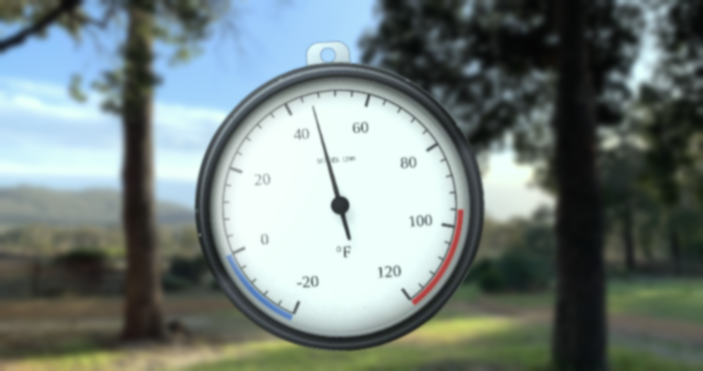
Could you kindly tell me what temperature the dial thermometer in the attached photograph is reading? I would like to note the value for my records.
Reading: 46 °F
